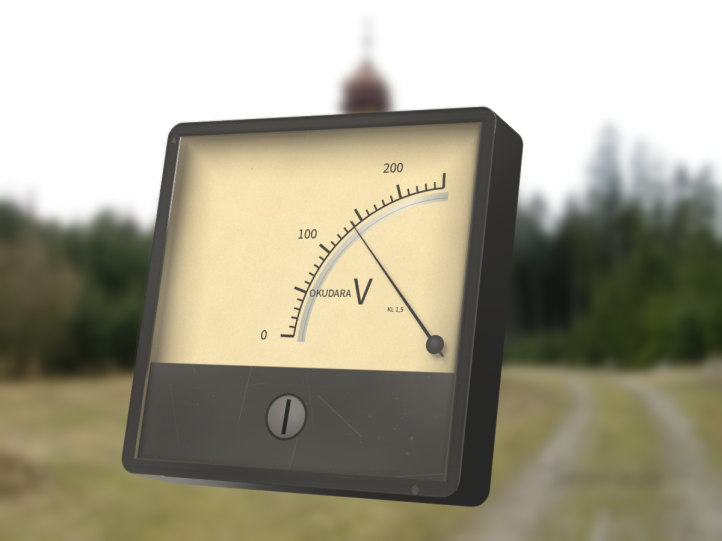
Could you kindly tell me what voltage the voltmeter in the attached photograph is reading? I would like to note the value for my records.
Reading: 140 V
